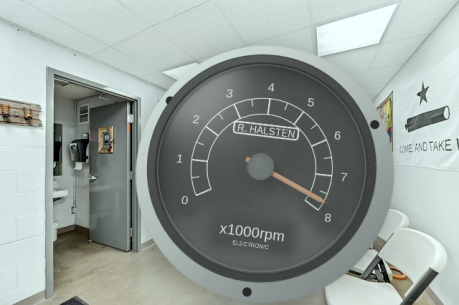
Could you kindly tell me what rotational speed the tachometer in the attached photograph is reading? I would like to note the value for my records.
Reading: 7750 rpm
